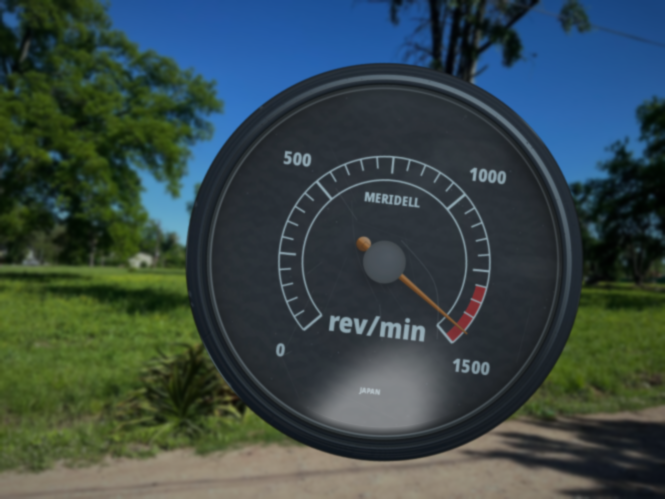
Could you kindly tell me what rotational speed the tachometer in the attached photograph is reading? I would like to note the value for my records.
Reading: 1450 rpm
